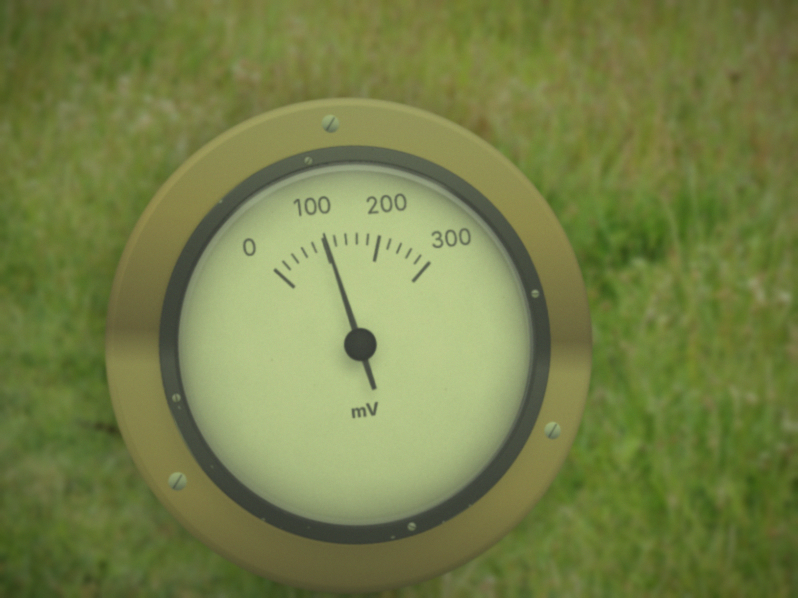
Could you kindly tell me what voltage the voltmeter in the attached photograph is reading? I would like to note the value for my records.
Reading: 100 mV
